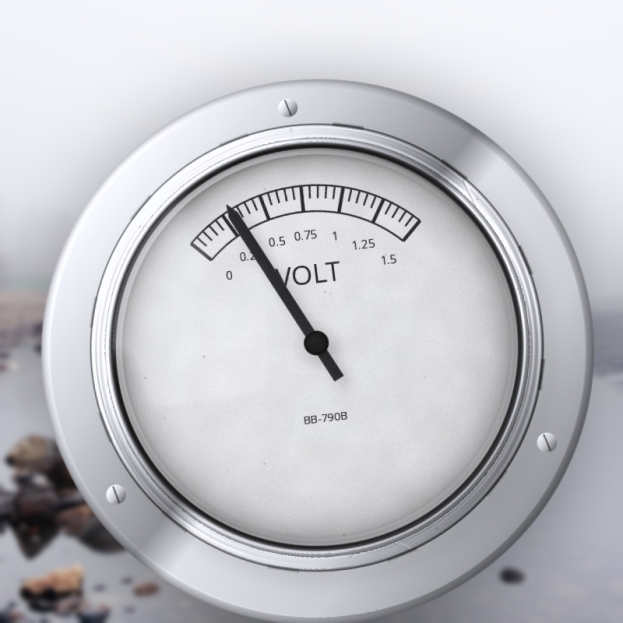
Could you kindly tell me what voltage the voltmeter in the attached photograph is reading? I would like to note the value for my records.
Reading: 0.3 V
